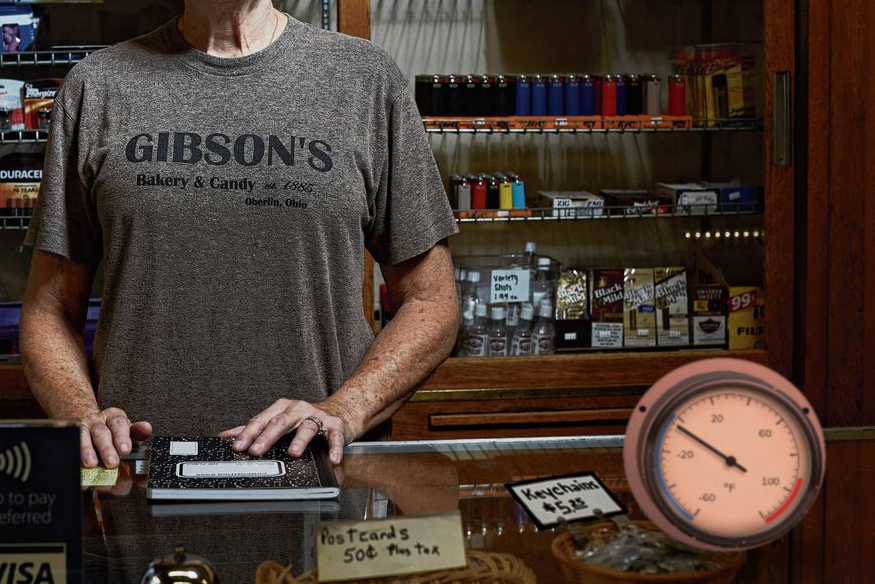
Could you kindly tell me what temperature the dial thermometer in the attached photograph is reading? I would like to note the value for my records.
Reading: -4 °F
